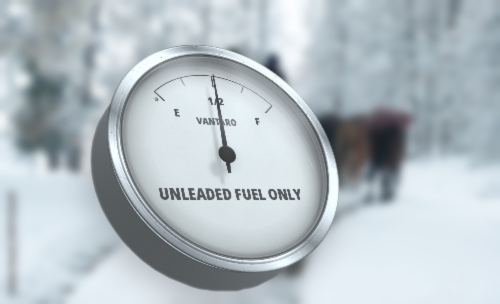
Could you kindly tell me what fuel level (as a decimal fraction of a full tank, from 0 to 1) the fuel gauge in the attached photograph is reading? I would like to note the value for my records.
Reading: 0.5
